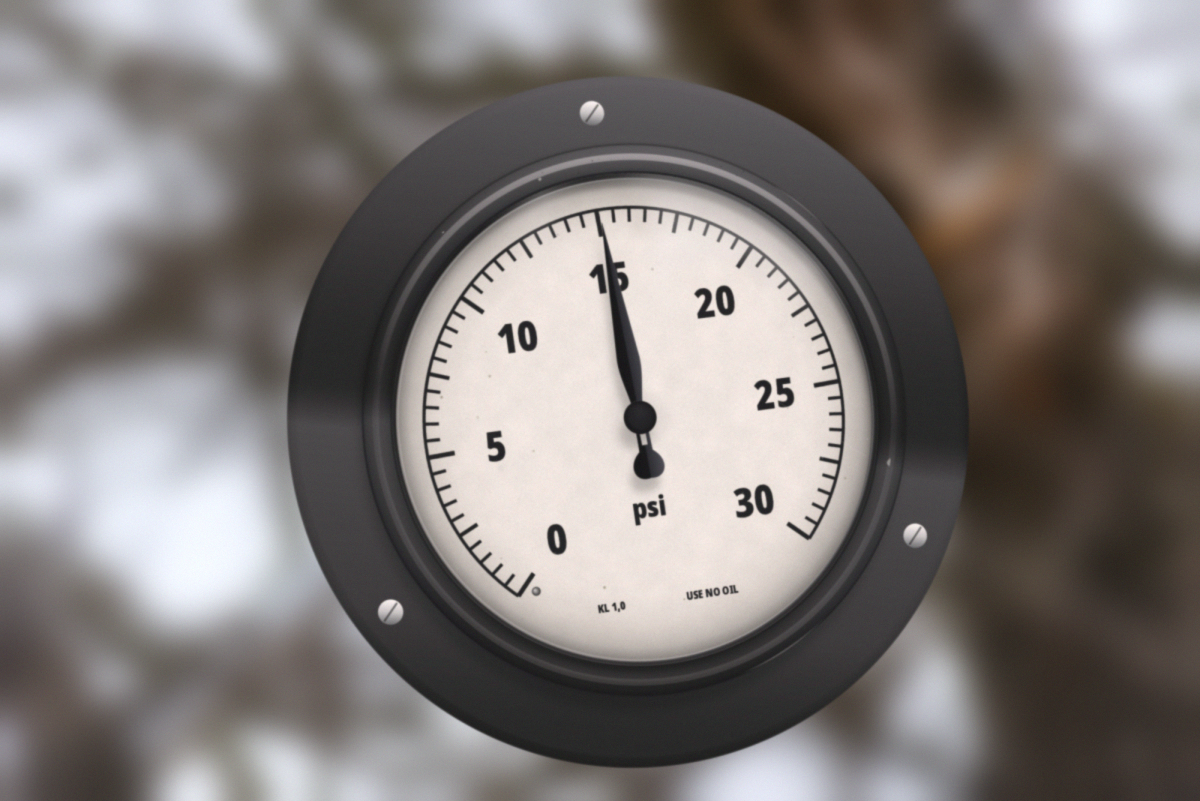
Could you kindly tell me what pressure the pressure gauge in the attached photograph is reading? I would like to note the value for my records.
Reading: 15 psi
